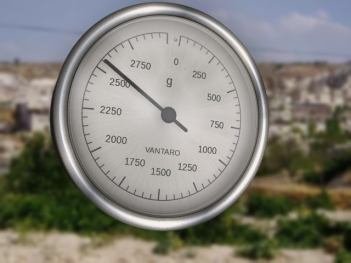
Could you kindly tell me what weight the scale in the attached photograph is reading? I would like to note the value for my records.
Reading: 2550 g
